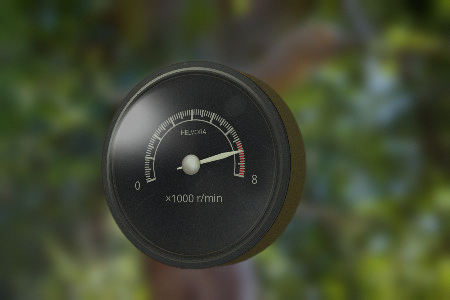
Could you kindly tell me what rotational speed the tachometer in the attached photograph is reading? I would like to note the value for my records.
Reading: 7000 rpm
